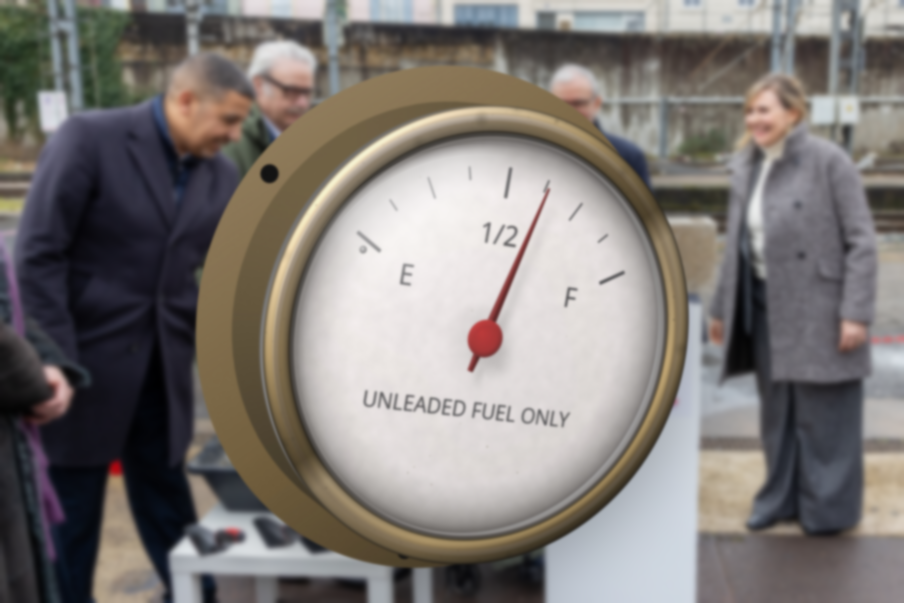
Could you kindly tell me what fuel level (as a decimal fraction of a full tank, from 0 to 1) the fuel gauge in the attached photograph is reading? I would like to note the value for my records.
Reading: 0.625
